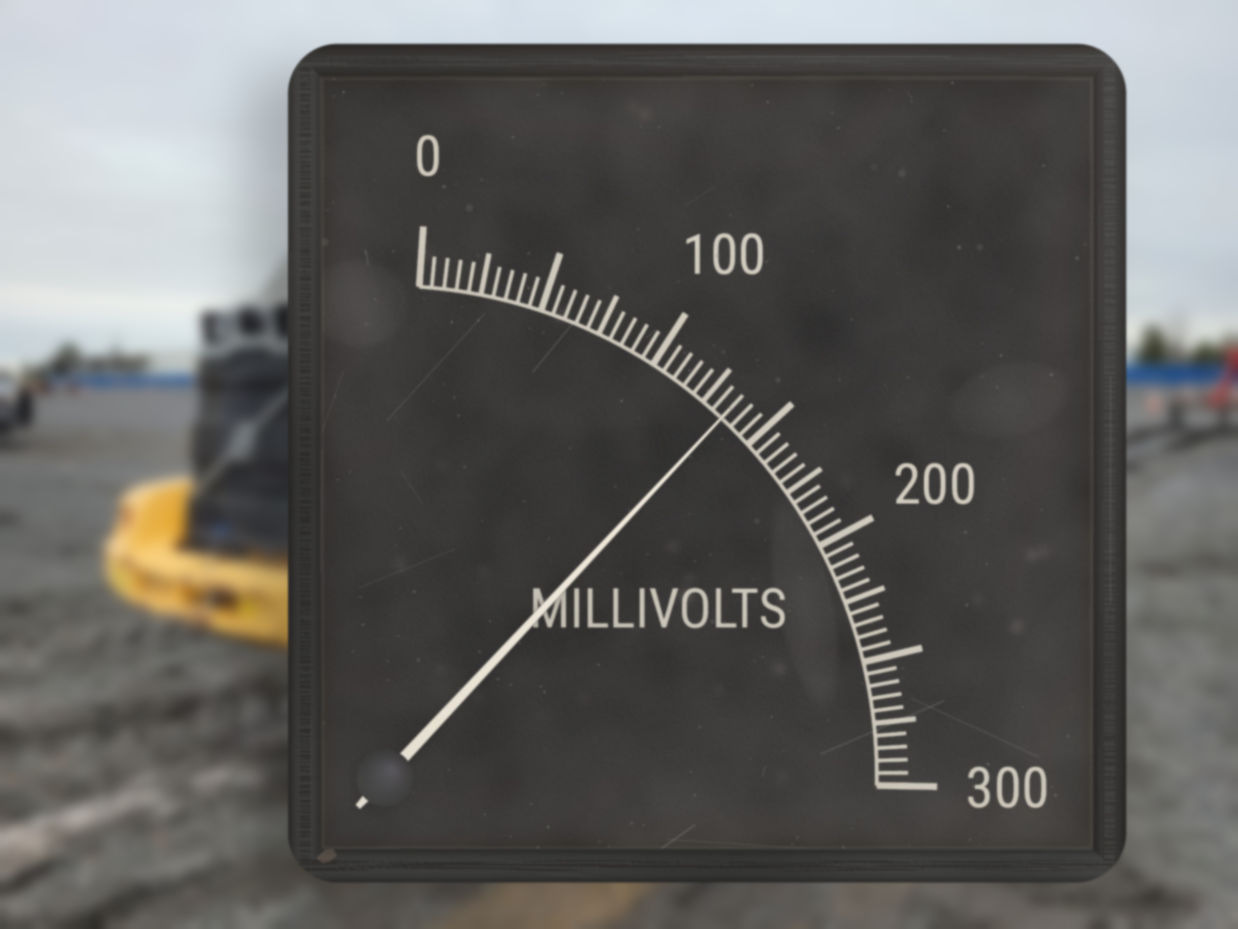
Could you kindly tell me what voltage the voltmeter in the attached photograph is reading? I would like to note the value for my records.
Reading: 135 mV
